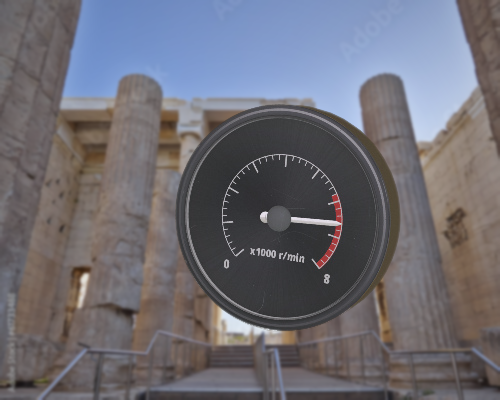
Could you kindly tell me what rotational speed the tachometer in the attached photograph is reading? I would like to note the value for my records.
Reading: 6600 rpm
